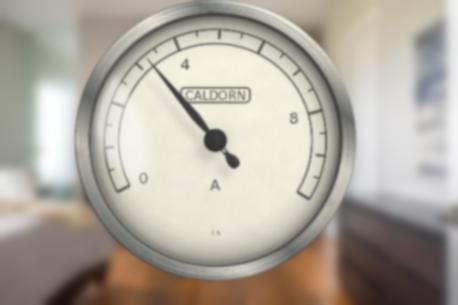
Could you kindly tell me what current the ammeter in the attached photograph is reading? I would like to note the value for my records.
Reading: 3.25 A
